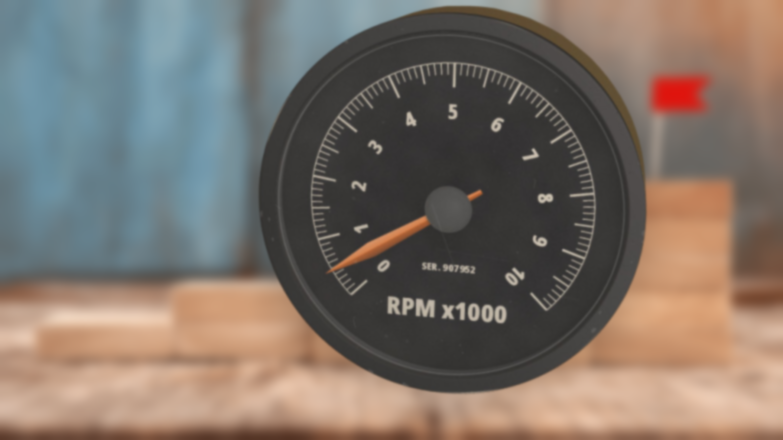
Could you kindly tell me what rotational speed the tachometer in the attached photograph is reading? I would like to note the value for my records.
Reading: 500 rpm
